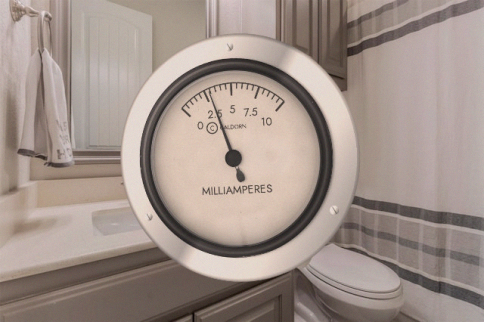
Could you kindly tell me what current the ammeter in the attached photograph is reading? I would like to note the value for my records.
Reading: 3 mA
